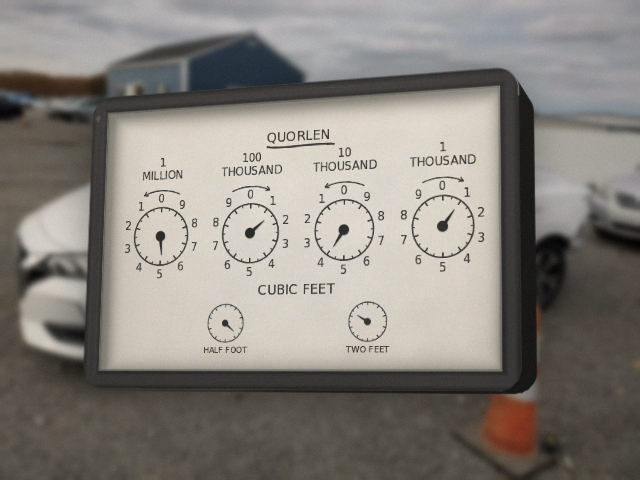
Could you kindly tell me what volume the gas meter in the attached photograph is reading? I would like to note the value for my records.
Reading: 514100 ft³
